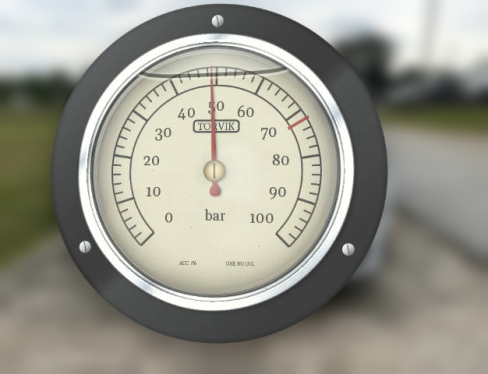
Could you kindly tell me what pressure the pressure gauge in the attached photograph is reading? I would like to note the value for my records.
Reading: 49 bar
